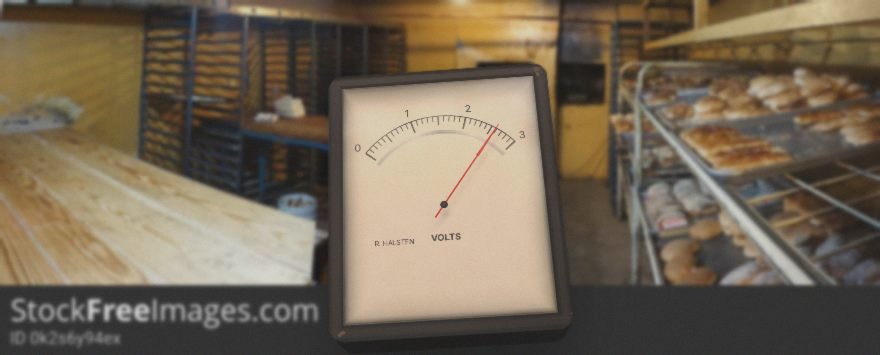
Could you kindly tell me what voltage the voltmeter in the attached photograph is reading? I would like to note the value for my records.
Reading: 2.6 V
